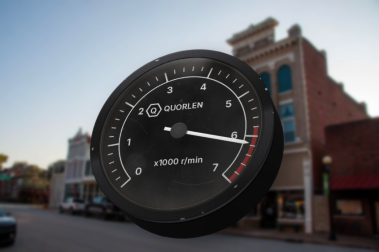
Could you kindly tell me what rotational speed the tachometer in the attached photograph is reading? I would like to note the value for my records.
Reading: 6200 rpm
